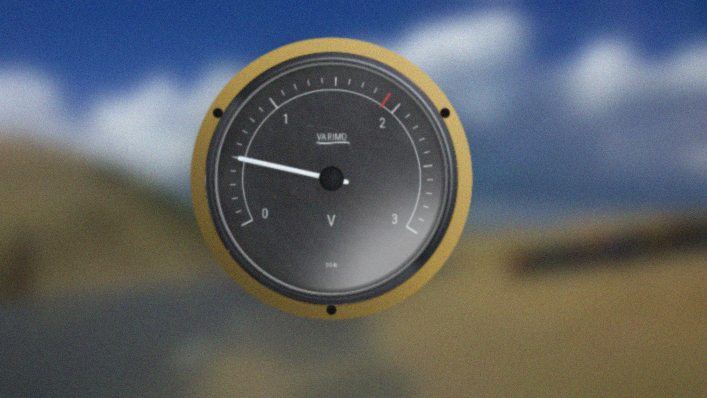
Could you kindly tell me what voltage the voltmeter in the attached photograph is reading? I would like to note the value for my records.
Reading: 0.5 V
